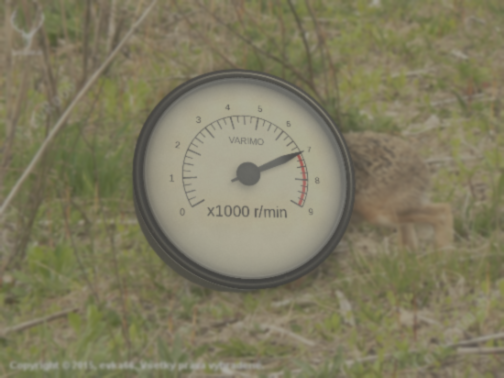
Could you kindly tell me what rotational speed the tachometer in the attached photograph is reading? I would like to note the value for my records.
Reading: 7000 rpm
